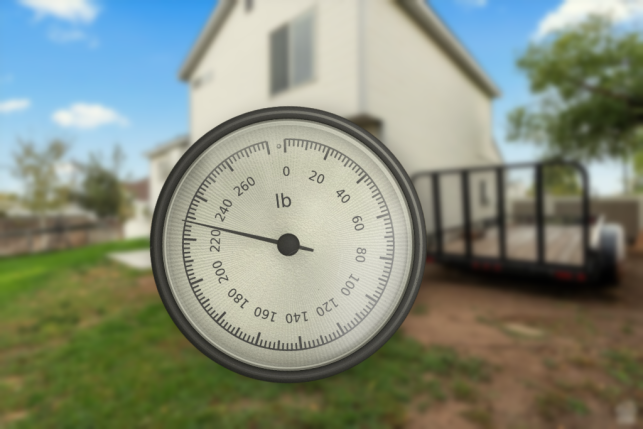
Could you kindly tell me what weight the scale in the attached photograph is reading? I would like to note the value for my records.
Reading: 228 lb
